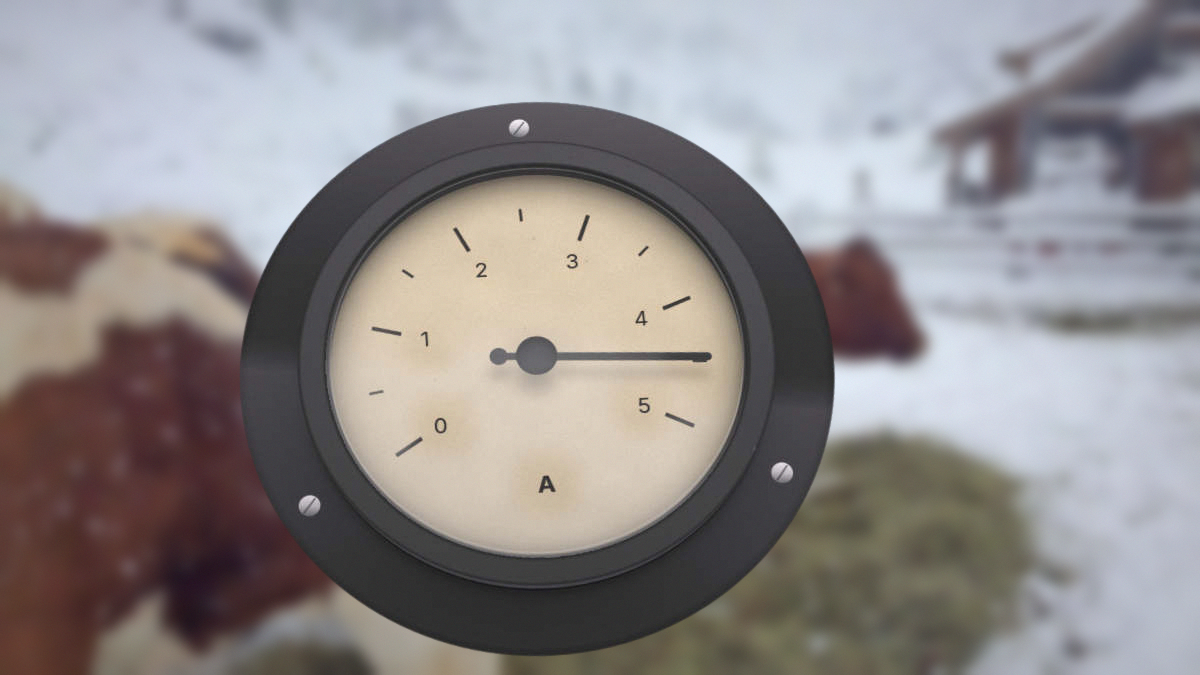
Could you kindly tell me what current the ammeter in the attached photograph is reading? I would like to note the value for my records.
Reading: 4.5 A
